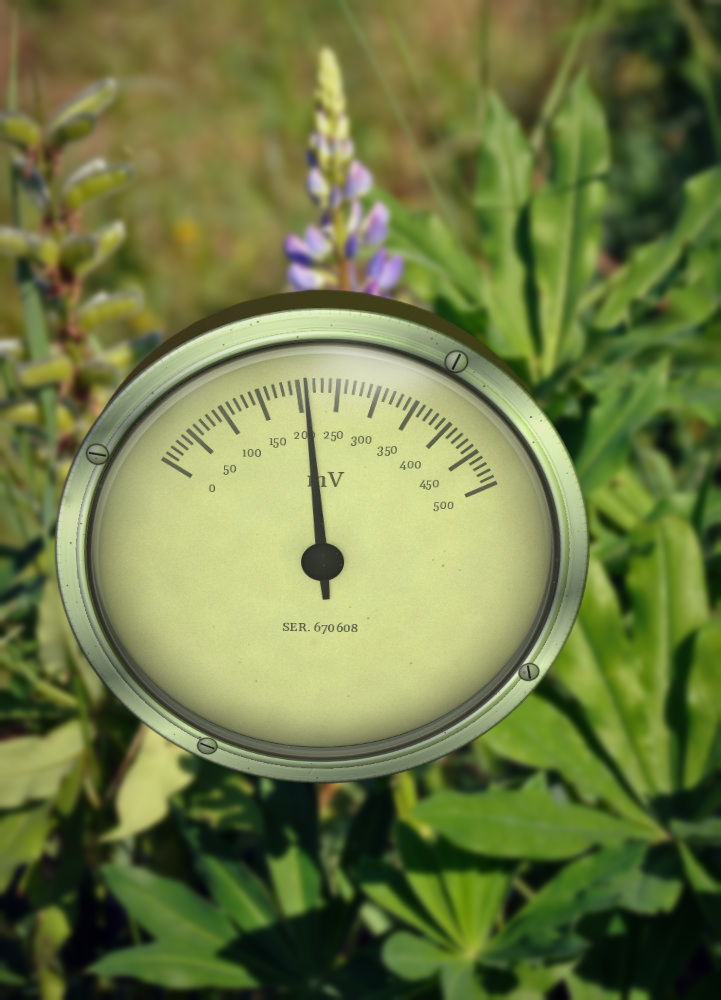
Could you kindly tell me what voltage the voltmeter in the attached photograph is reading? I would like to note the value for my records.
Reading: 210 mV
